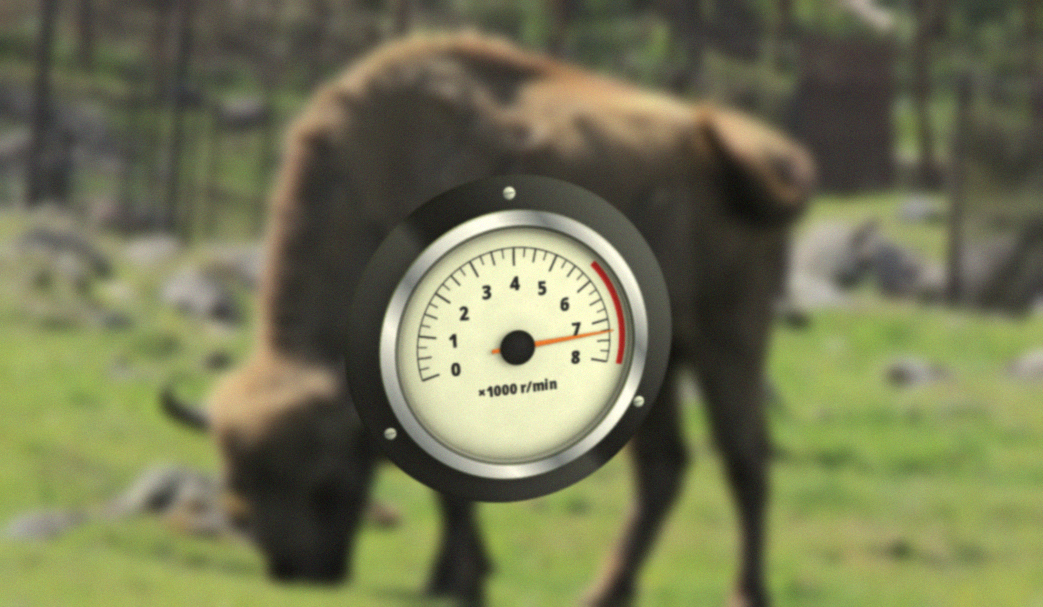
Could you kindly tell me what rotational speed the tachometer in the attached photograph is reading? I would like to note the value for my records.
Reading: 7250 rpm
